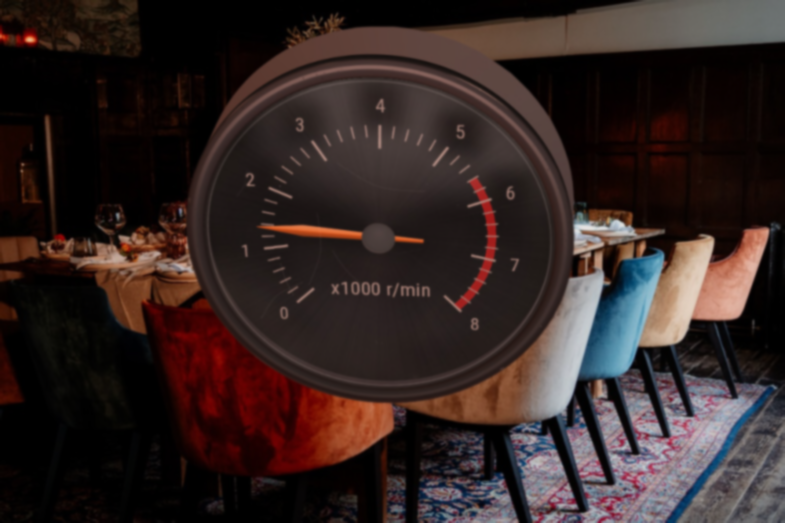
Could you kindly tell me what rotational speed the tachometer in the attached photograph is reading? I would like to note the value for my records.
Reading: 1400 rpm
